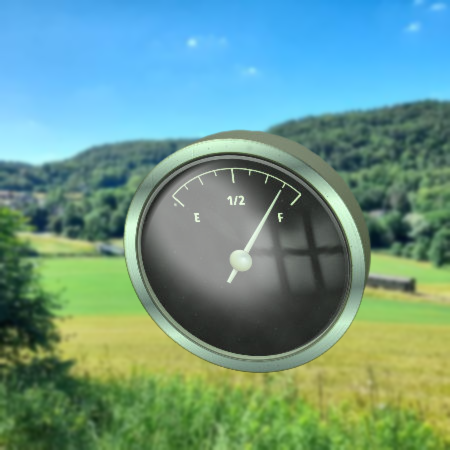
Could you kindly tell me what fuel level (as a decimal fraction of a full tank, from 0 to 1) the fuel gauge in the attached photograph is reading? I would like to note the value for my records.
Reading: 0.875
